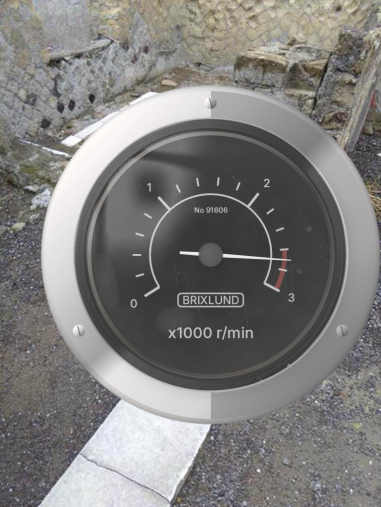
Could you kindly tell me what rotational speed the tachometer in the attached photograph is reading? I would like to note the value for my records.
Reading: 2700 rpm
